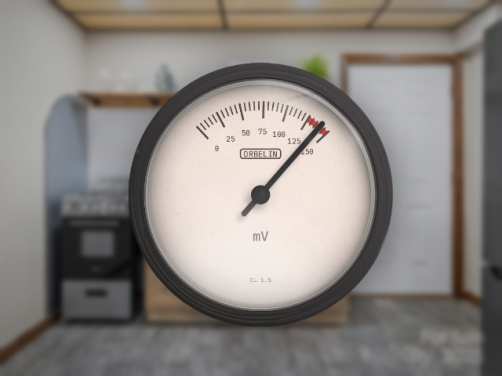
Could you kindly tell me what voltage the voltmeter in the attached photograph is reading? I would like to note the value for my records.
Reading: 140 mV
